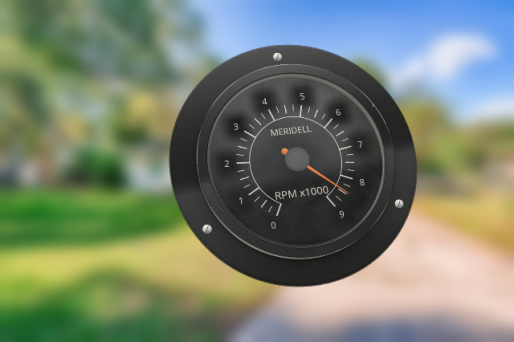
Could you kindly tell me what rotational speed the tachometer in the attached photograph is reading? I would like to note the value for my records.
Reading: 8500 rpm
